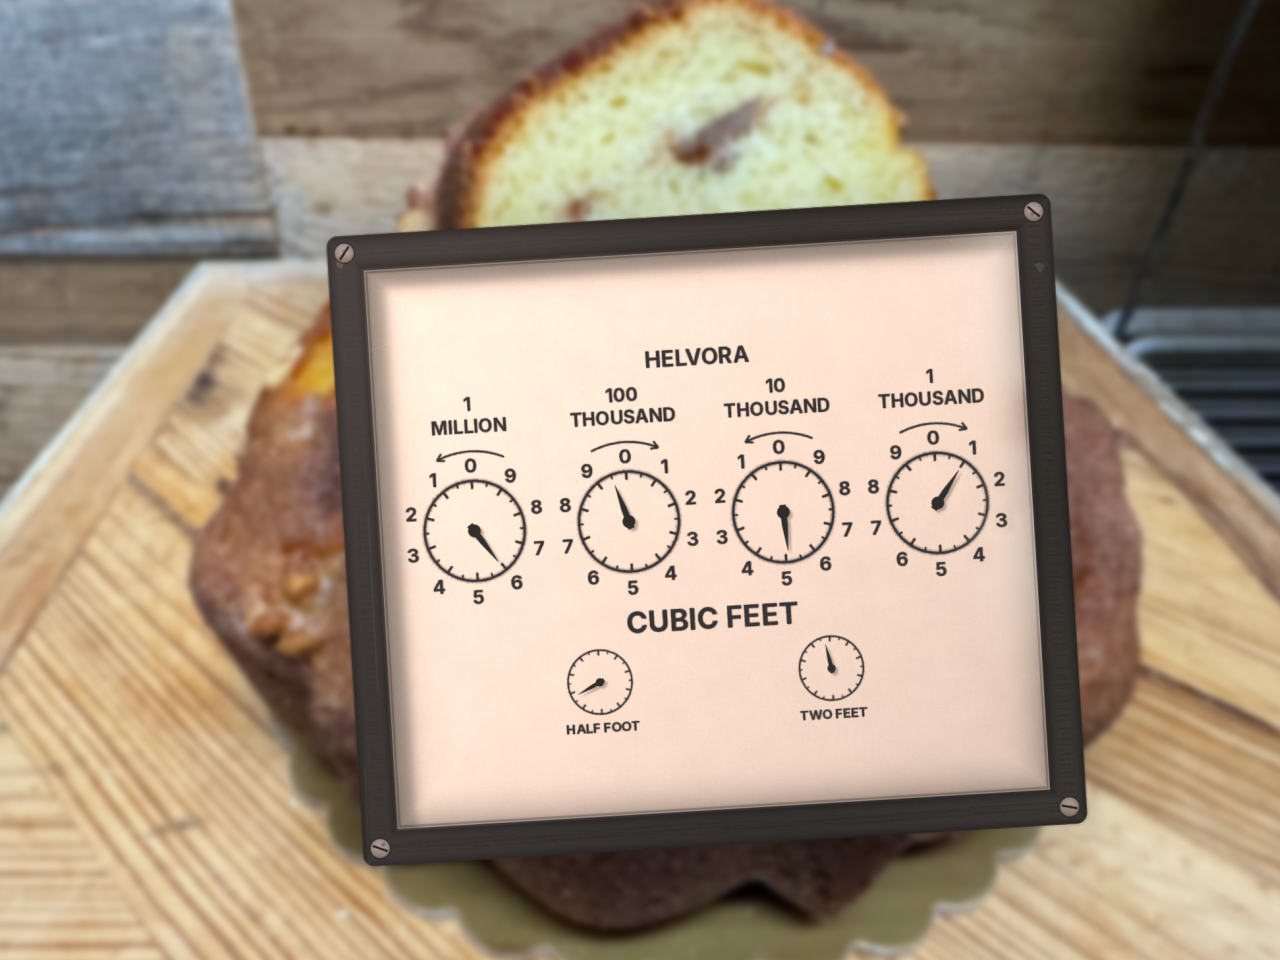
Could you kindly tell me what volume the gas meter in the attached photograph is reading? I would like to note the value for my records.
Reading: 595100 ft³
